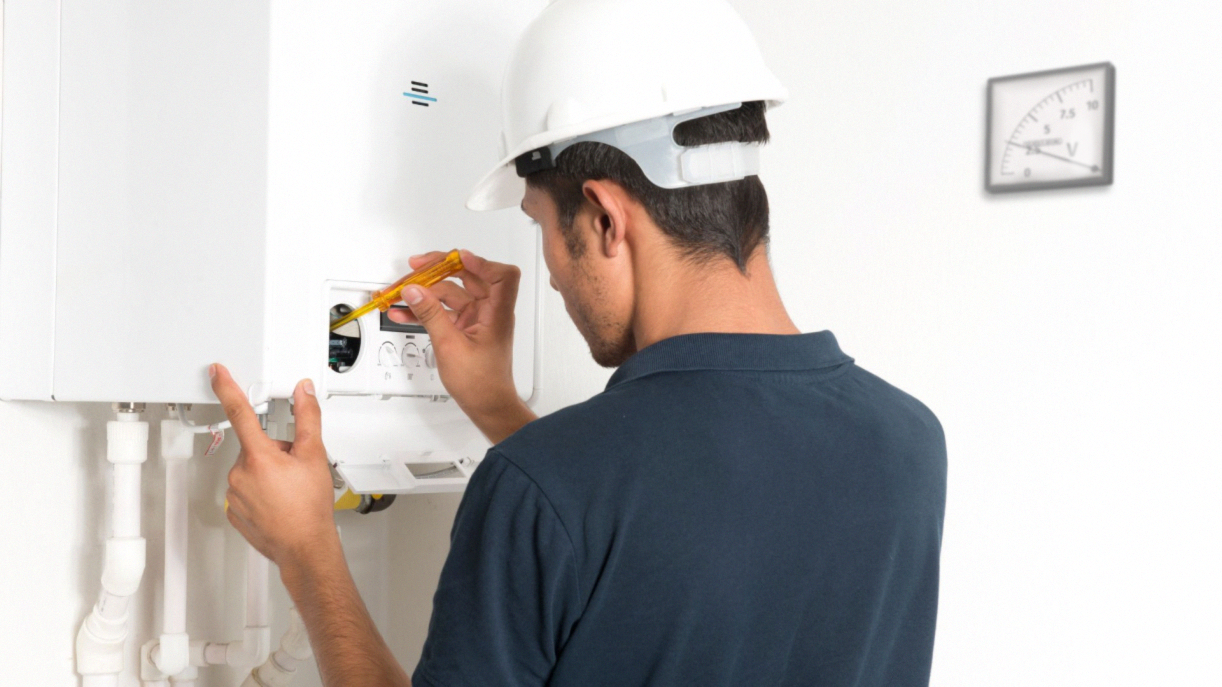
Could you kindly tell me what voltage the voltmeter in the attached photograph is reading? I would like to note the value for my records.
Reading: 2.5 V
